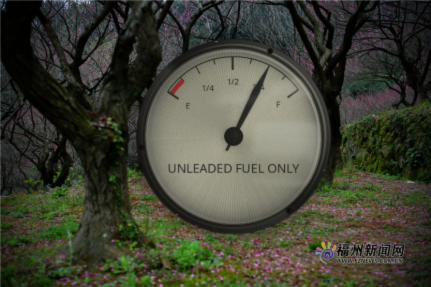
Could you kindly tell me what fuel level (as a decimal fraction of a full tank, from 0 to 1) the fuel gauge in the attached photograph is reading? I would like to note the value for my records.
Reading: 0.75
